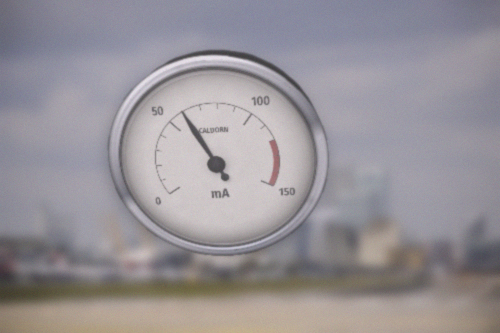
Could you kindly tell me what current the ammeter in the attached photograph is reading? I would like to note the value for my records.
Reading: 60 mA
